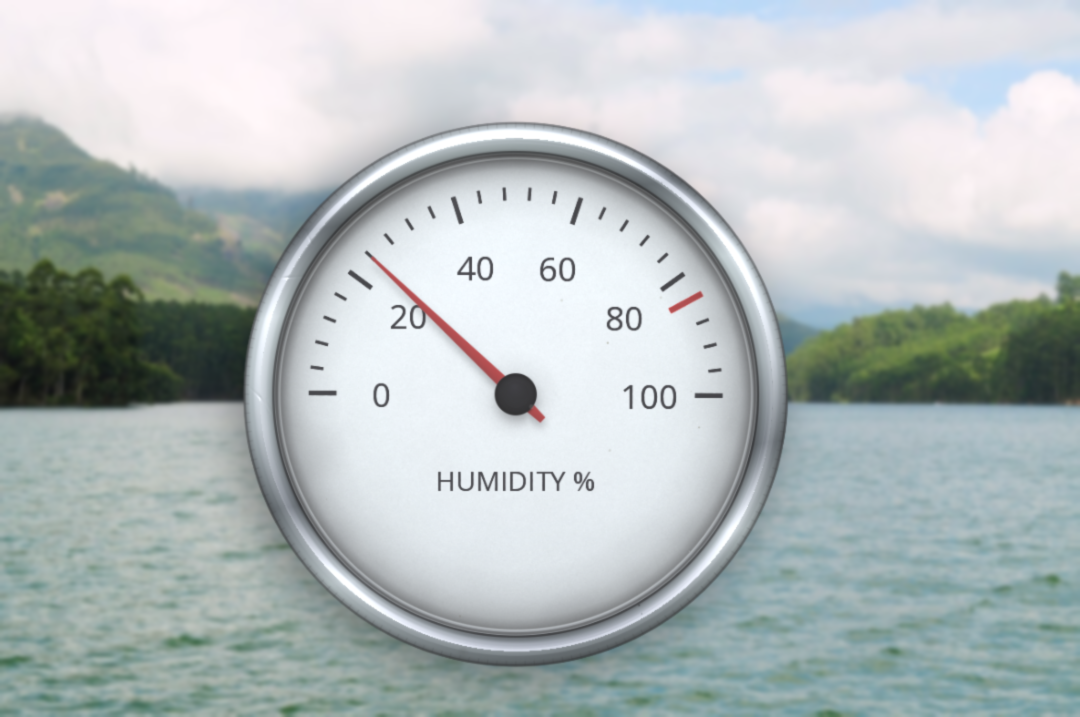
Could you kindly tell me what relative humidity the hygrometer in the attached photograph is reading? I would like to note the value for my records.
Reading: 24 %
